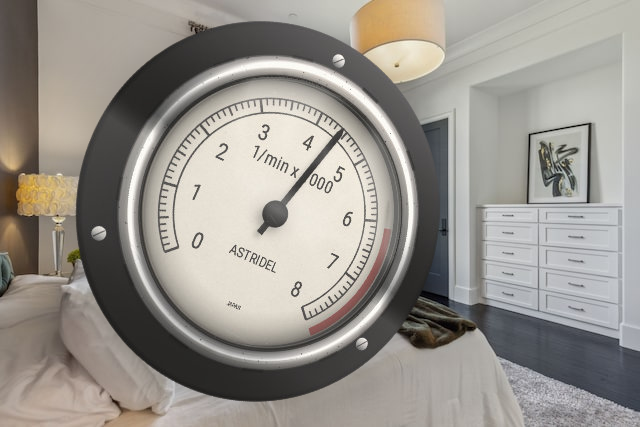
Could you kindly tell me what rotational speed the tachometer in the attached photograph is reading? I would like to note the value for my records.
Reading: 4400 rpm
